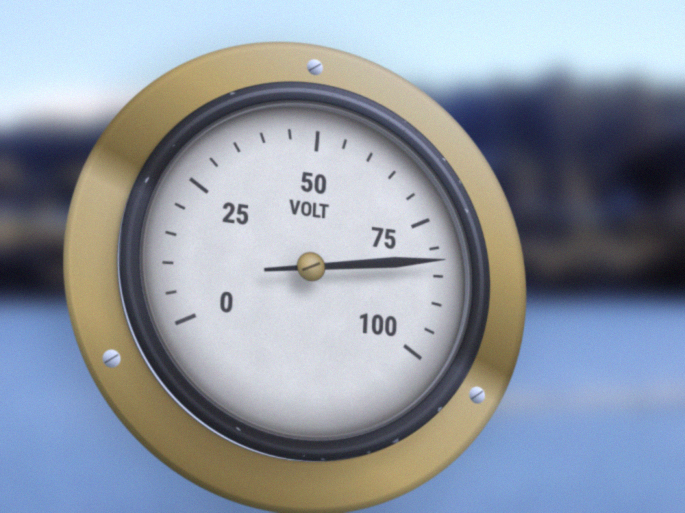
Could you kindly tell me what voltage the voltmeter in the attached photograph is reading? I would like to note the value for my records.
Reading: 82.5 V
